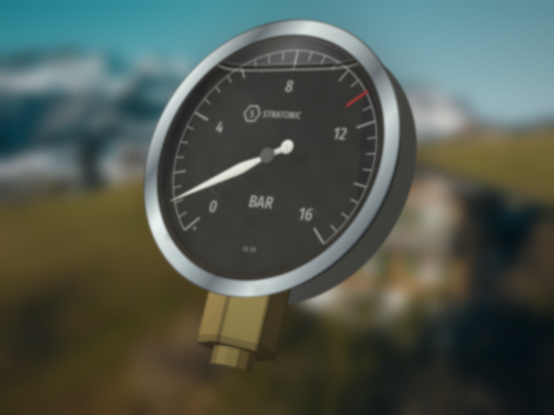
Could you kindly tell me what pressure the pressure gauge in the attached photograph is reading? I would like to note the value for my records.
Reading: 1 bar
